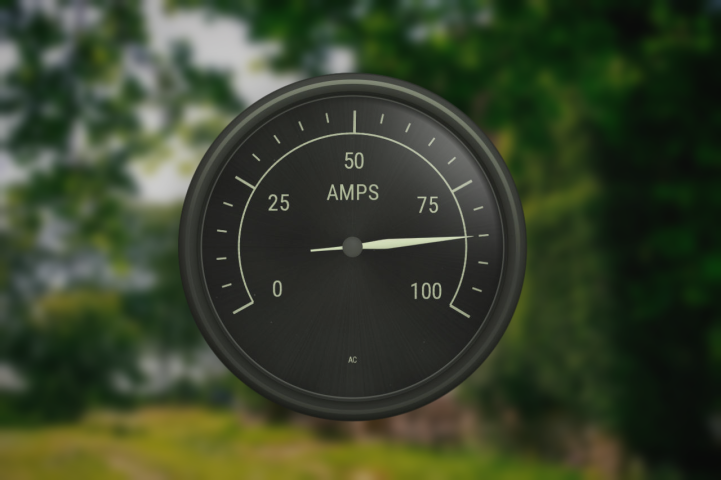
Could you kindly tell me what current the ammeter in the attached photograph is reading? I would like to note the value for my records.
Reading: 85 A
